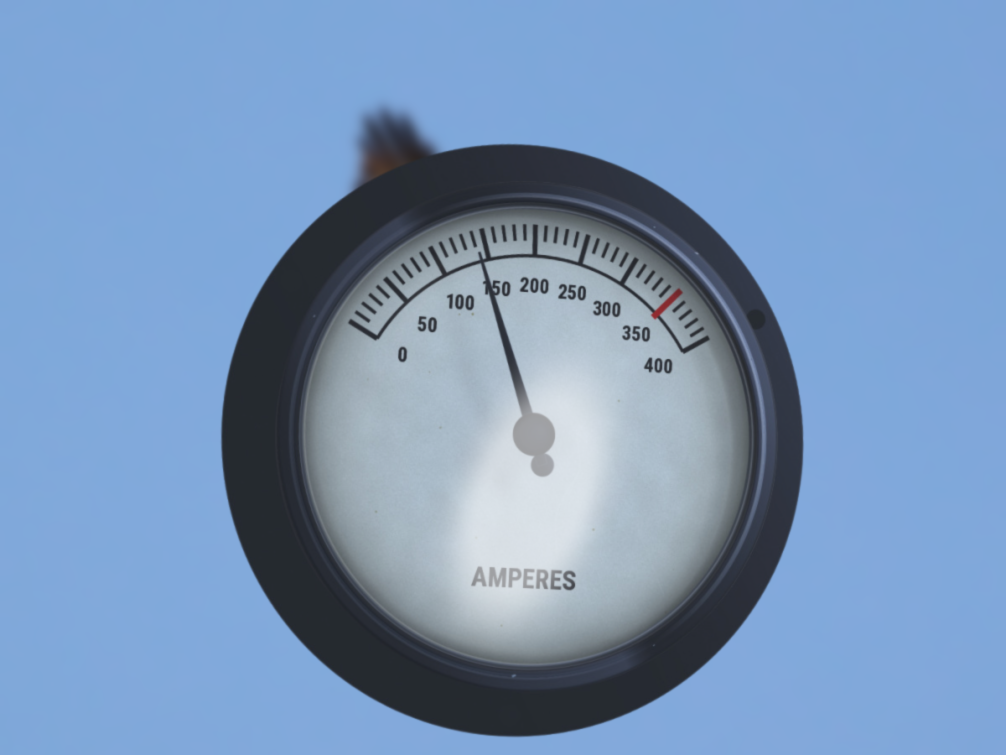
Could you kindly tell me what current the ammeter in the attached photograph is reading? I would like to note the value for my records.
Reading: 140 A
